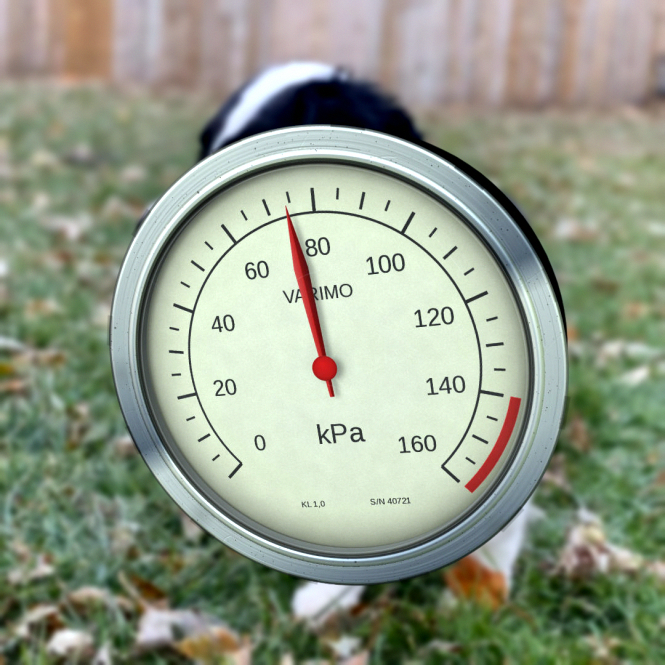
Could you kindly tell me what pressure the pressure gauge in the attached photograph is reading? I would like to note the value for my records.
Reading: 75 kPa
